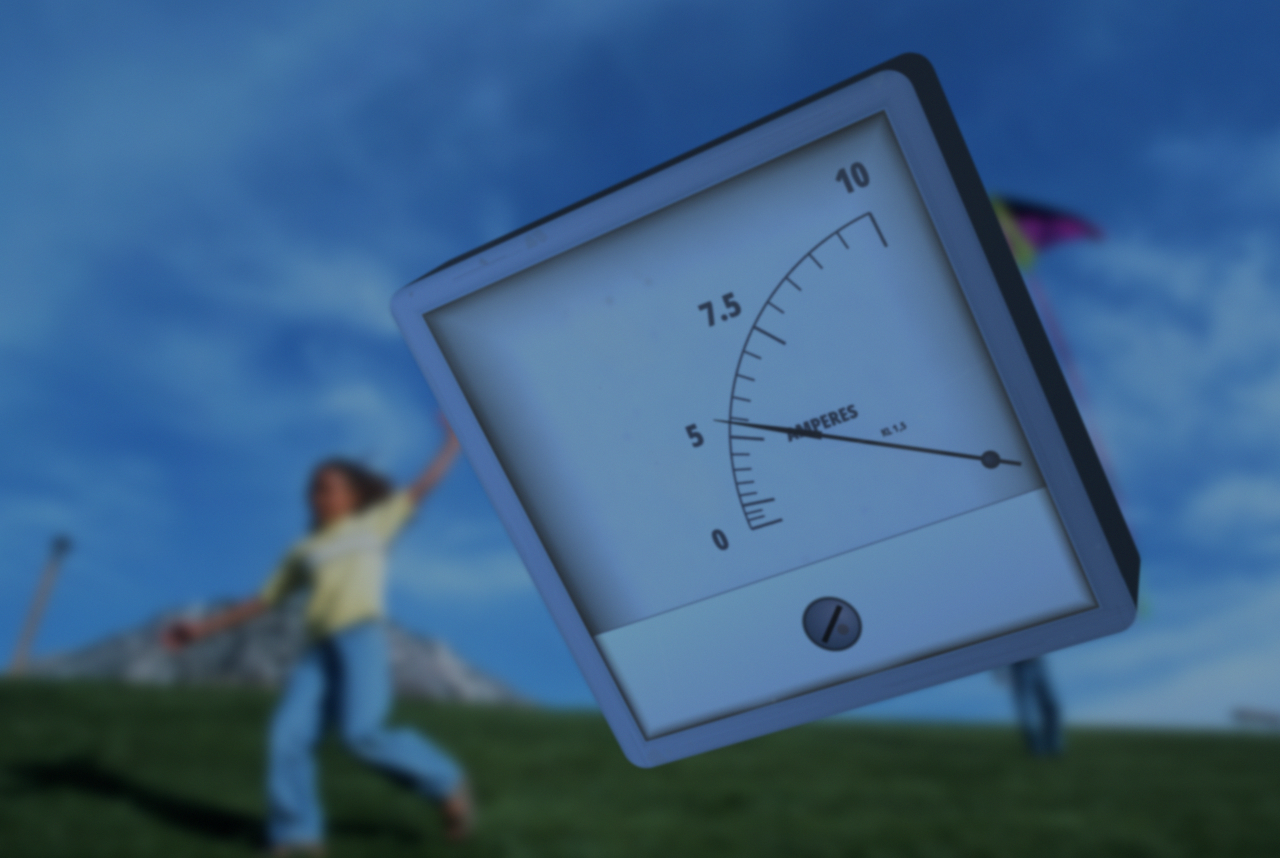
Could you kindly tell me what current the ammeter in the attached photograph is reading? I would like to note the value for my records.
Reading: 5.5 A
